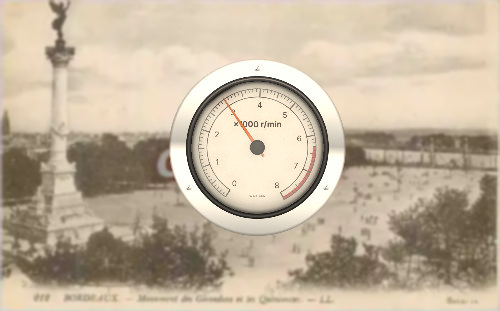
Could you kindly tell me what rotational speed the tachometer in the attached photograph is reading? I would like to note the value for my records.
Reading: 3000 rpm
